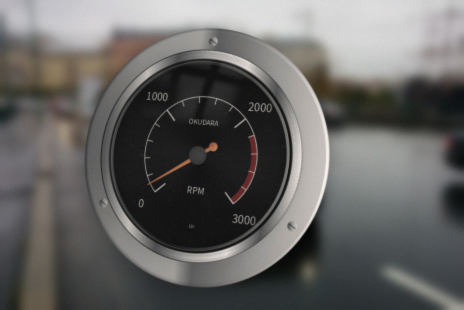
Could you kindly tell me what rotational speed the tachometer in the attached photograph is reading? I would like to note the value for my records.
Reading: 100 rpm
